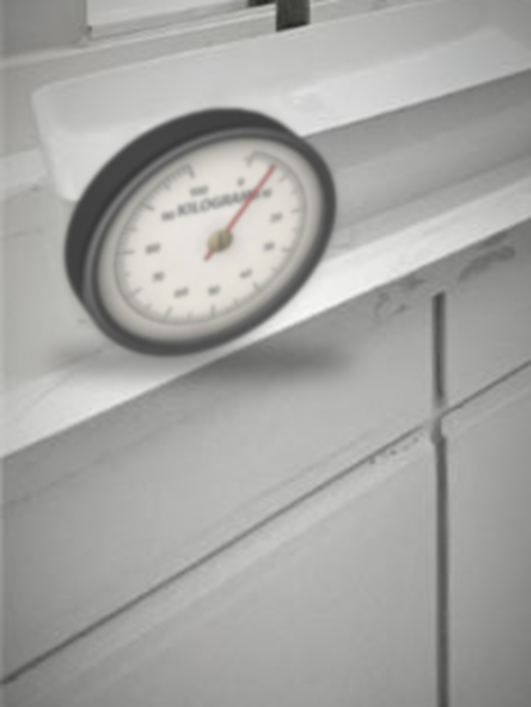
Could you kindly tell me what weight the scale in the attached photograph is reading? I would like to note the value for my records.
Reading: 5 kg
